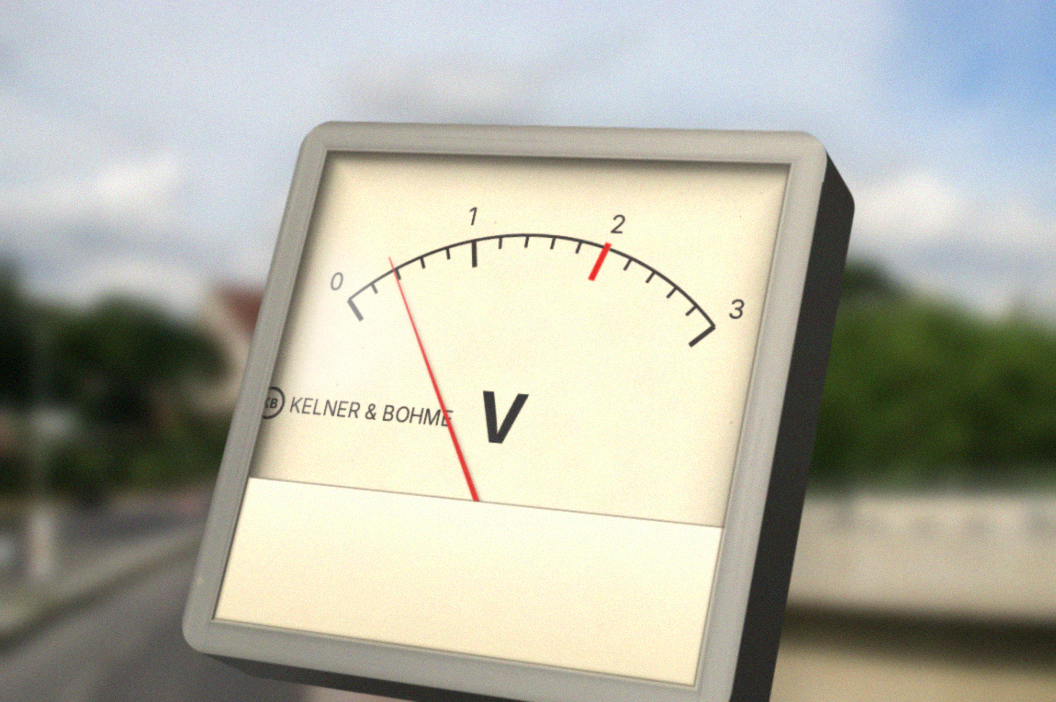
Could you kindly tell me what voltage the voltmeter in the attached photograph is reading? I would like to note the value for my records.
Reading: 0.4 V
